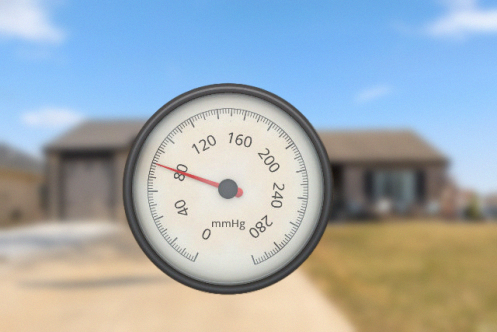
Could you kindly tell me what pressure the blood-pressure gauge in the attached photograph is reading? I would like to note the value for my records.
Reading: 80 mmHg
